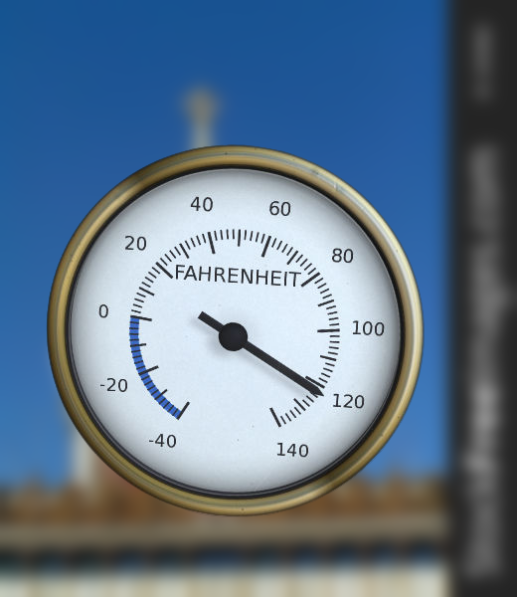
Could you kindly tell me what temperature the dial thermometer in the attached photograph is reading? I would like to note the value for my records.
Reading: 122 °F
